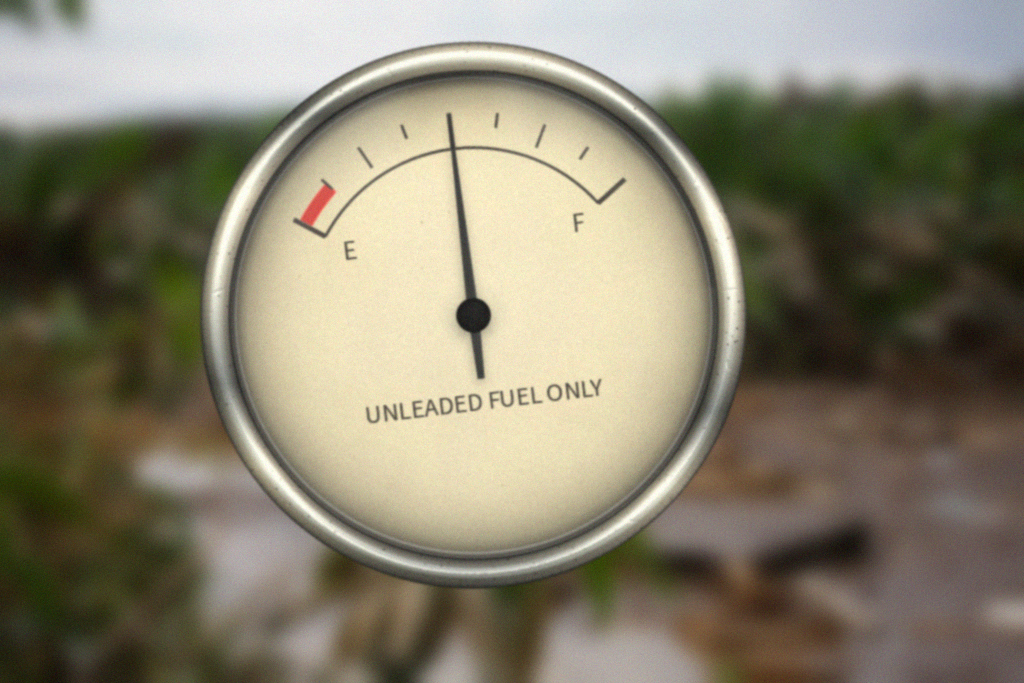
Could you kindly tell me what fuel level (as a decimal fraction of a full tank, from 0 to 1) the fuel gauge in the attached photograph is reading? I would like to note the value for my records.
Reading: 0.5
